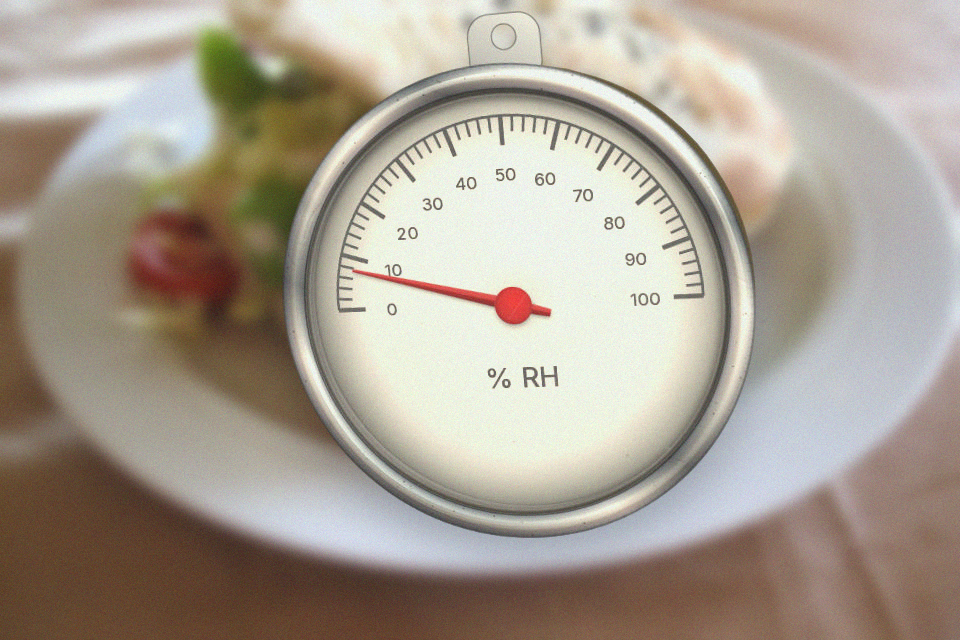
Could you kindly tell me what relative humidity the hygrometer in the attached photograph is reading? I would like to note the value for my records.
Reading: 8 %
